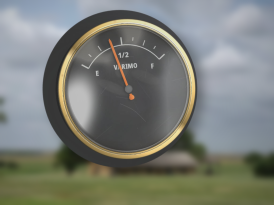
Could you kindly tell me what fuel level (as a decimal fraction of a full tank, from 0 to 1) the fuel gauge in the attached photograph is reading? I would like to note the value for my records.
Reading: 0.375
